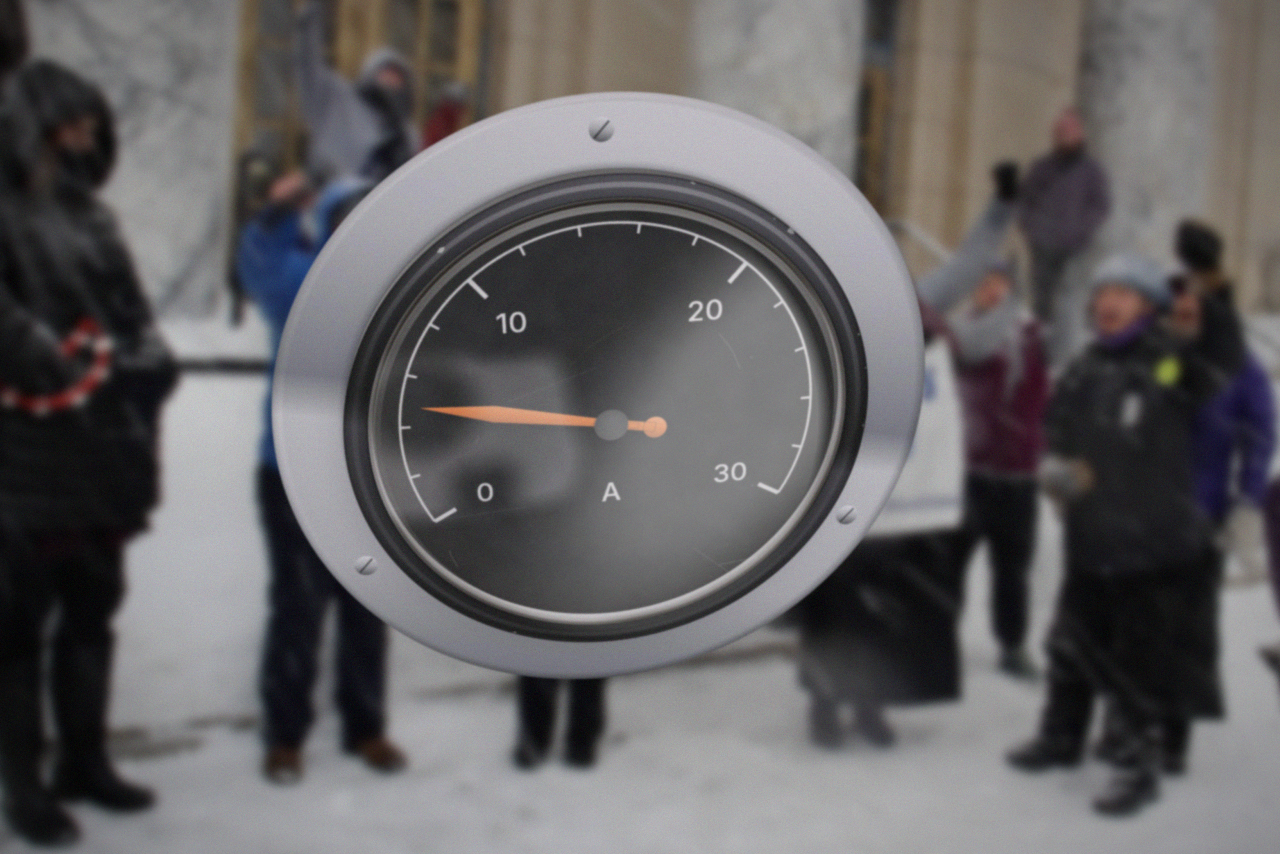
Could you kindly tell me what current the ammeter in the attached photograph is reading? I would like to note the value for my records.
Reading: 5 A
